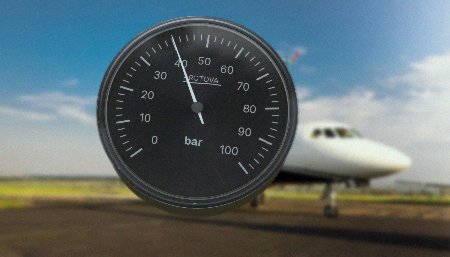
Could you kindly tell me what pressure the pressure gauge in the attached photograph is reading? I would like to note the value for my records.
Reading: 40 bar
